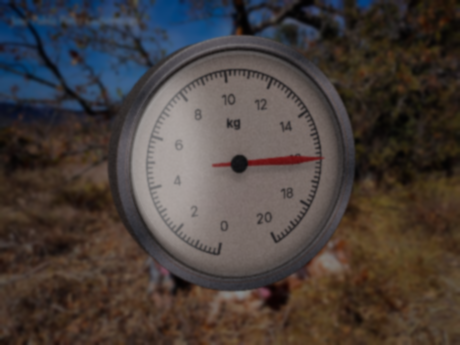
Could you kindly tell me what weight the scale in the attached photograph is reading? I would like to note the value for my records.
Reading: 16 kg
